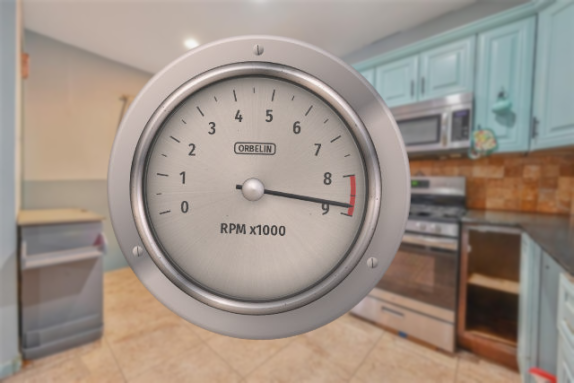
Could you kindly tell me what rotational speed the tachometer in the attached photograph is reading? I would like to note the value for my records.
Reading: 8750 rpm
